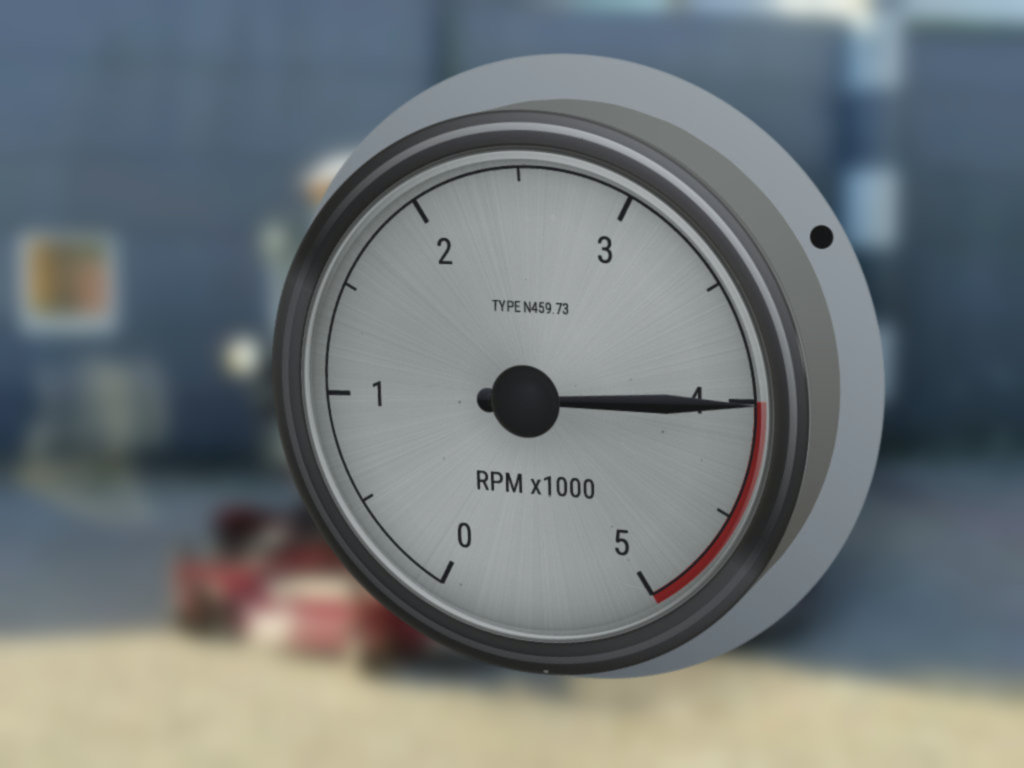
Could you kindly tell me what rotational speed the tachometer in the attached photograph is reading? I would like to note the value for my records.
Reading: 4000 rpm
